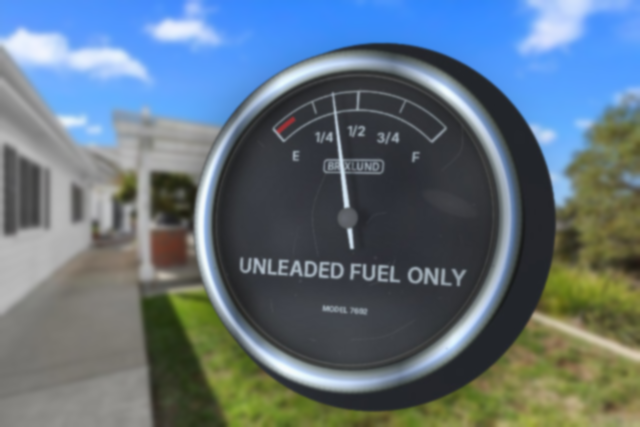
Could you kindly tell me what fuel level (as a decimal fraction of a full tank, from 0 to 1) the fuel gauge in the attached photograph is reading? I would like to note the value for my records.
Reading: 0.375
